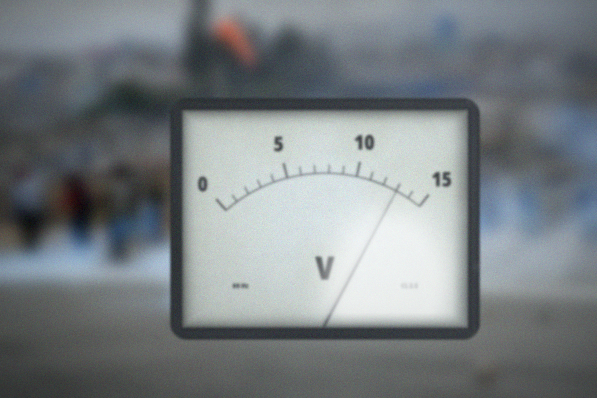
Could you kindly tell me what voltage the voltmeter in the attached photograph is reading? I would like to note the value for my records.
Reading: 13 V
